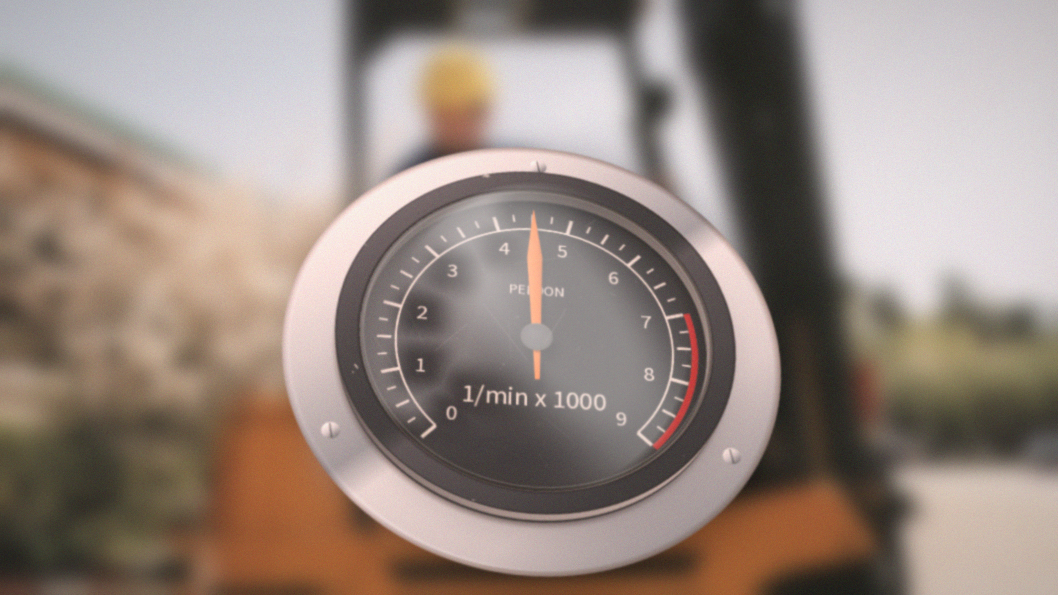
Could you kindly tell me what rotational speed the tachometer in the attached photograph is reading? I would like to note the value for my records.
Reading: 4500 rpm
